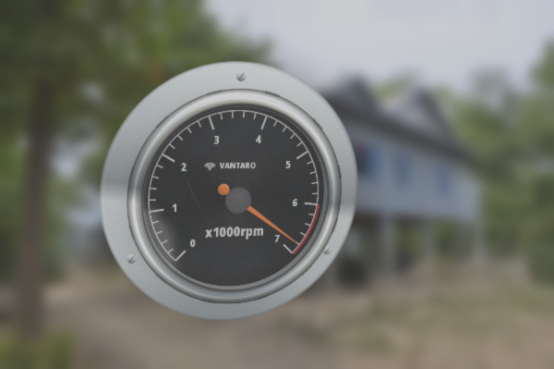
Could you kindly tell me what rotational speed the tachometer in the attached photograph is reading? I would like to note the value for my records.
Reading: 6800 rpm
